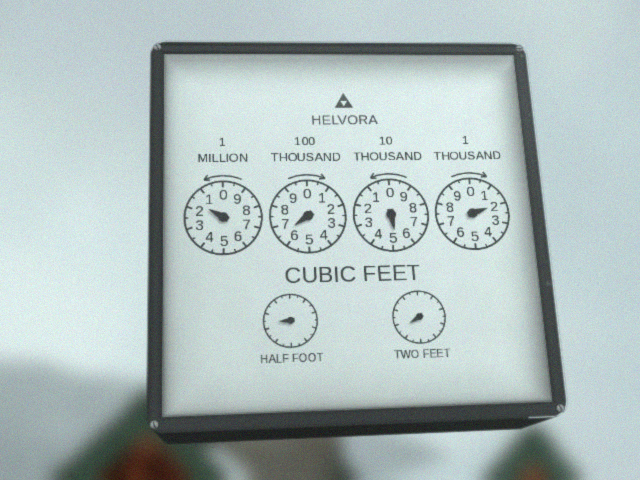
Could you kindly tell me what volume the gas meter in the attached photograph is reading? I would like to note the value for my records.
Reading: 165200 ft³
